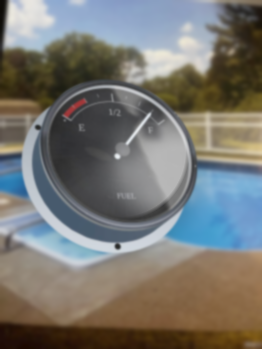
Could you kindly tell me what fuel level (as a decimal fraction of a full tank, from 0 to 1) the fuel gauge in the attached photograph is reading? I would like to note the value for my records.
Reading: 0.875
